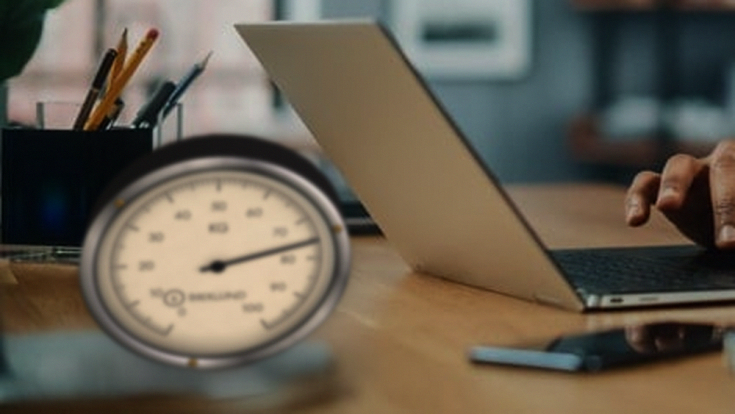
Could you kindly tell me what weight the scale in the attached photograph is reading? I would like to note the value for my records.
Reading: 75 kg
